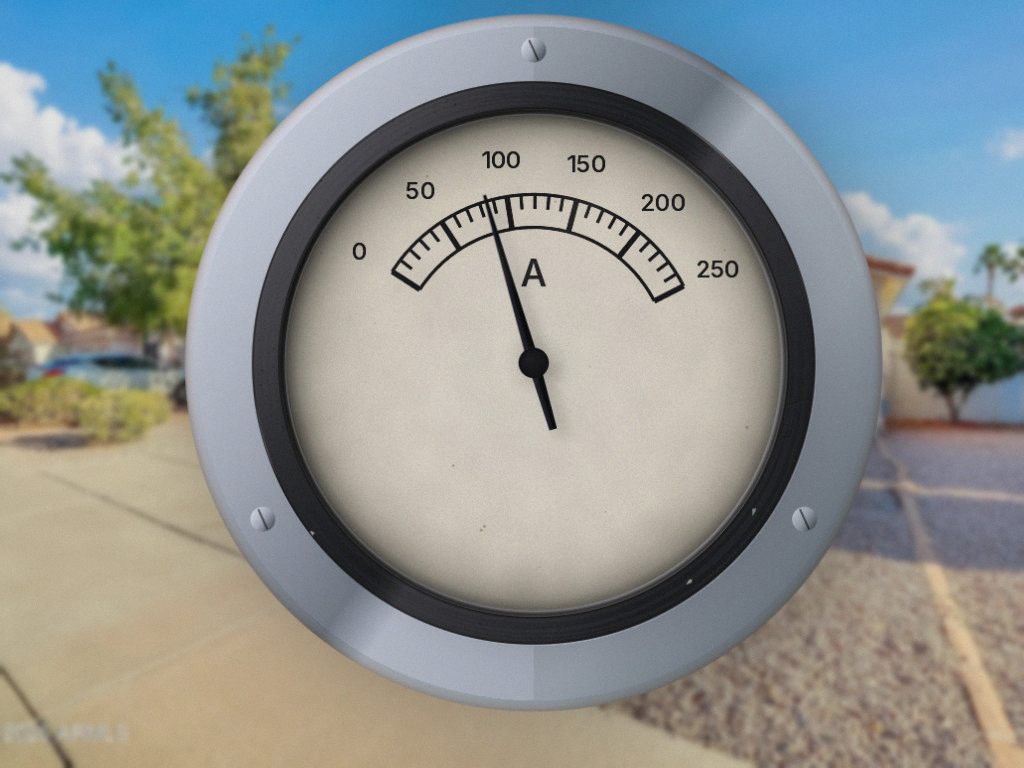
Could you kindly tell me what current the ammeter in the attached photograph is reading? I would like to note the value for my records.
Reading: 85 A
